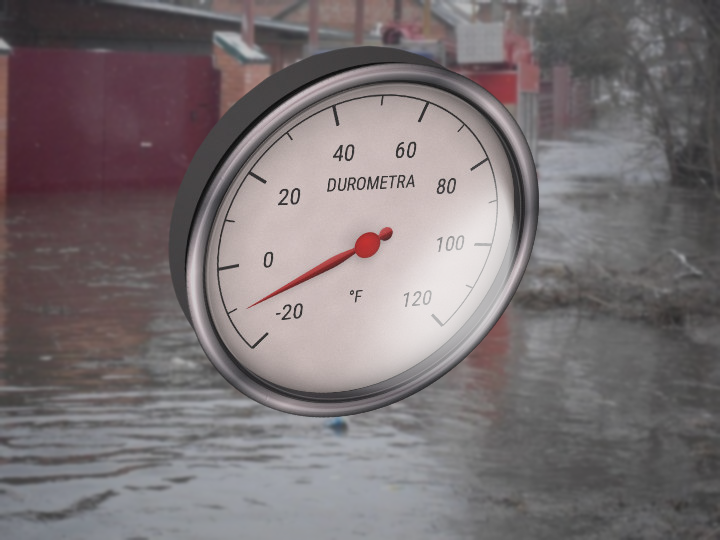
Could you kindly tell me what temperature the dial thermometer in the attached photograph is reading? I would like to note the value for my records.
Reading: -10 °F
